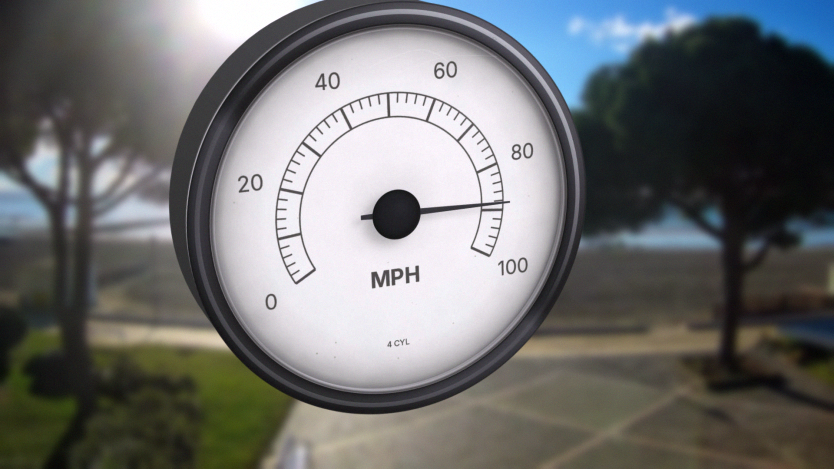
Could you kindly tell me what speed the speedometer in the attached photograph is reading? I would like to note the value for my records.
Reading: 88 mph
